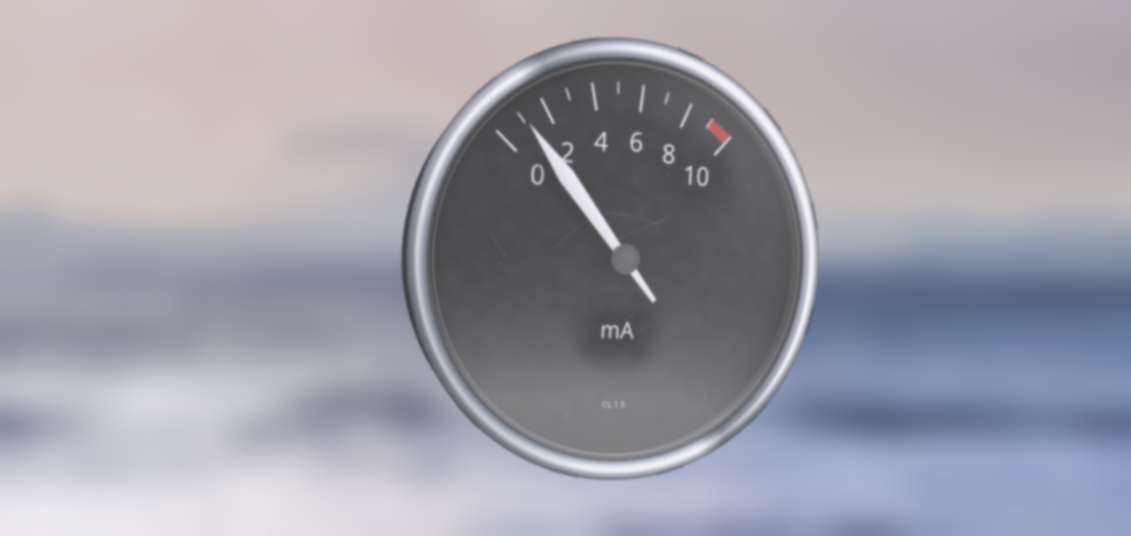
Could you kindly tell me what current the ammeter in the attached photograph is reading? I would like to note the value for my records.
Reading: 1 mA
